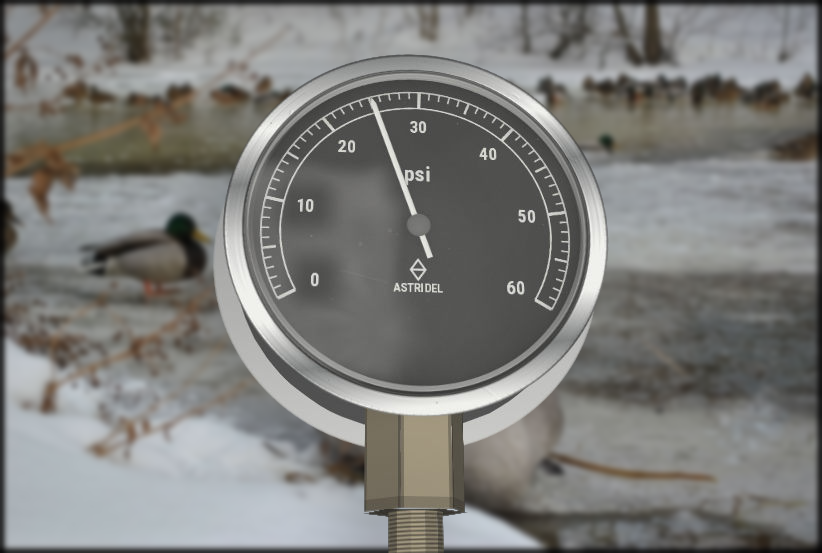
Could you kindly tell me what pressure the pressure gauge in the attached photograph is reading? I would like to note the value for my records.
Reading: 25 psi
